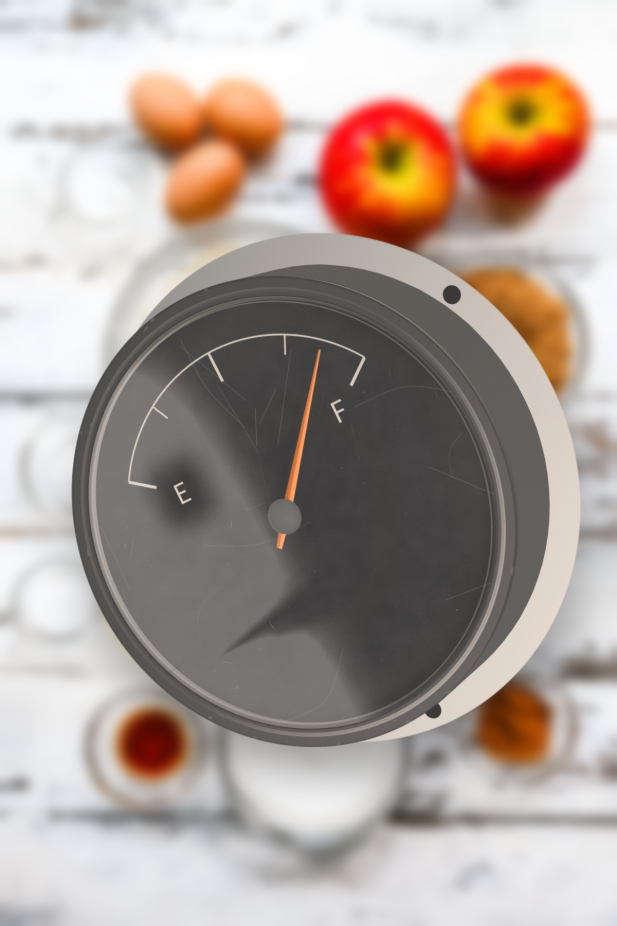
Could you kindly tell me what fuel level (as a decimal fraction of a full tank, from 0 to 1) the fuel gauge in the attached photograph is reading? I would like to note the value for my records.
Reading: 0.875
